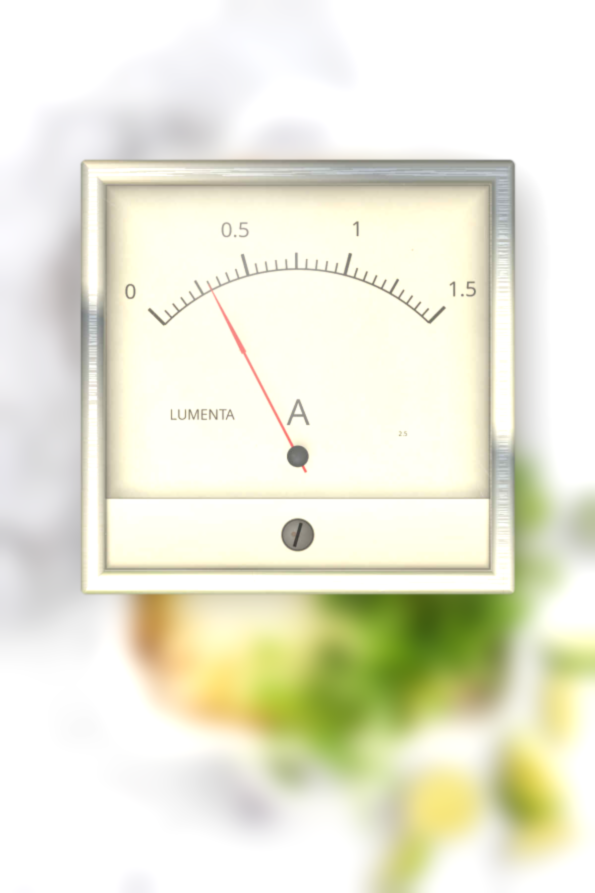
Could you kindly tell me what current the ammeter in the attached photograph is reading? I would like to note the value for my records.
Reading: 0.3 A
